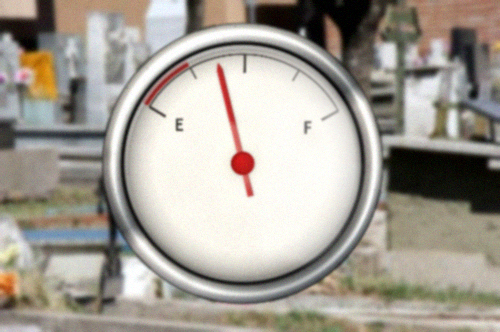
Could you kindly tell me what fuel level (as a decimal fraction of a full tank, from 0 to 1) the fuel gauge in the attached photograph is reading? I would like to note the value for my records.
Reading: 0.375
